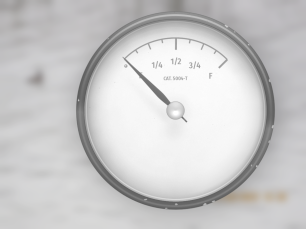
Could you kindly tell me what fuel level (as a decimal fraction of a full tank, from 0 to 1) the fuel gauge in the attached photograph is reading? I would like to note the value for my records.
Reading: 0
